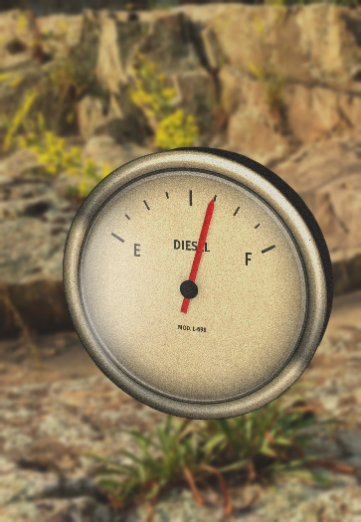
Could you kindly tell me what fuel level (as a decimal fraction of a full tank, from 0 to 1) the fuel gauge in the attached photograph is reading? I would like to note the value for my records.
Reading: 0.625
